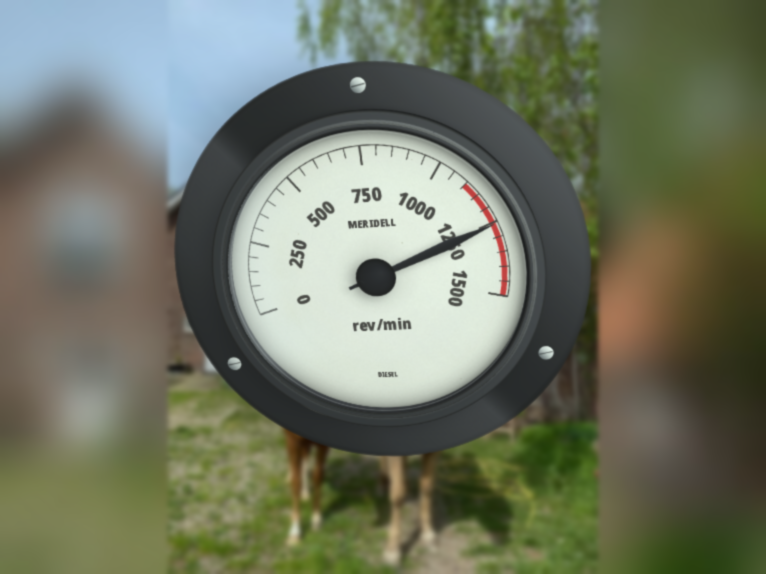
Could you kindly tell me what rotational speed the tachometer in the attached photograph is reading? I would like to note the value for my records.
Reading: 1250 rpm
